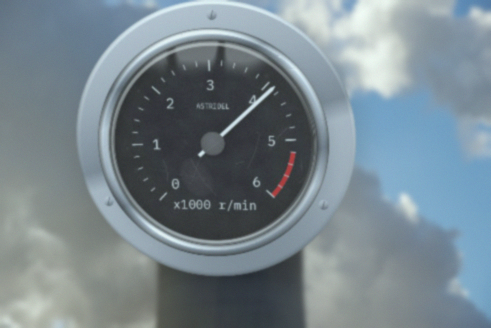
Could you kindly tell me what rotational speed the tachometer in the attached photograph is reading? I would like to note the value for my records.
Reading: 4100 rpm
